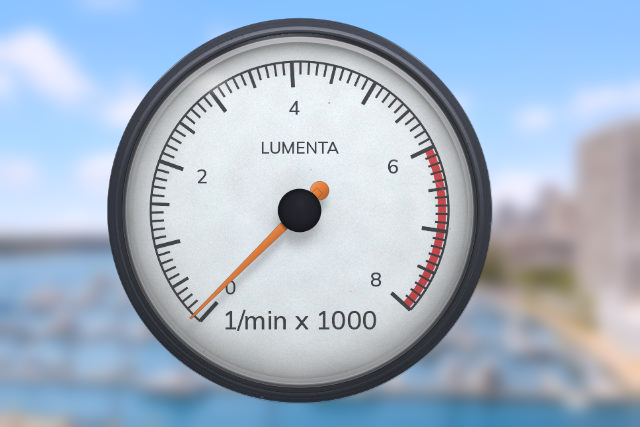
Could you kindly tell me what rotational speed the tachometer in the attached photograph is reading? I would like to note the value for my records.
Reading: 100 rpm
